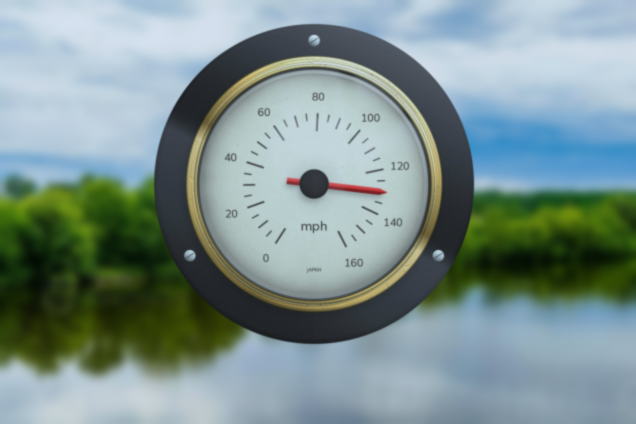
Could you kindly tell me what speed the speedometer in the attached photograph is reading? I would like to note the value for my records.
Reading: 130 mph
